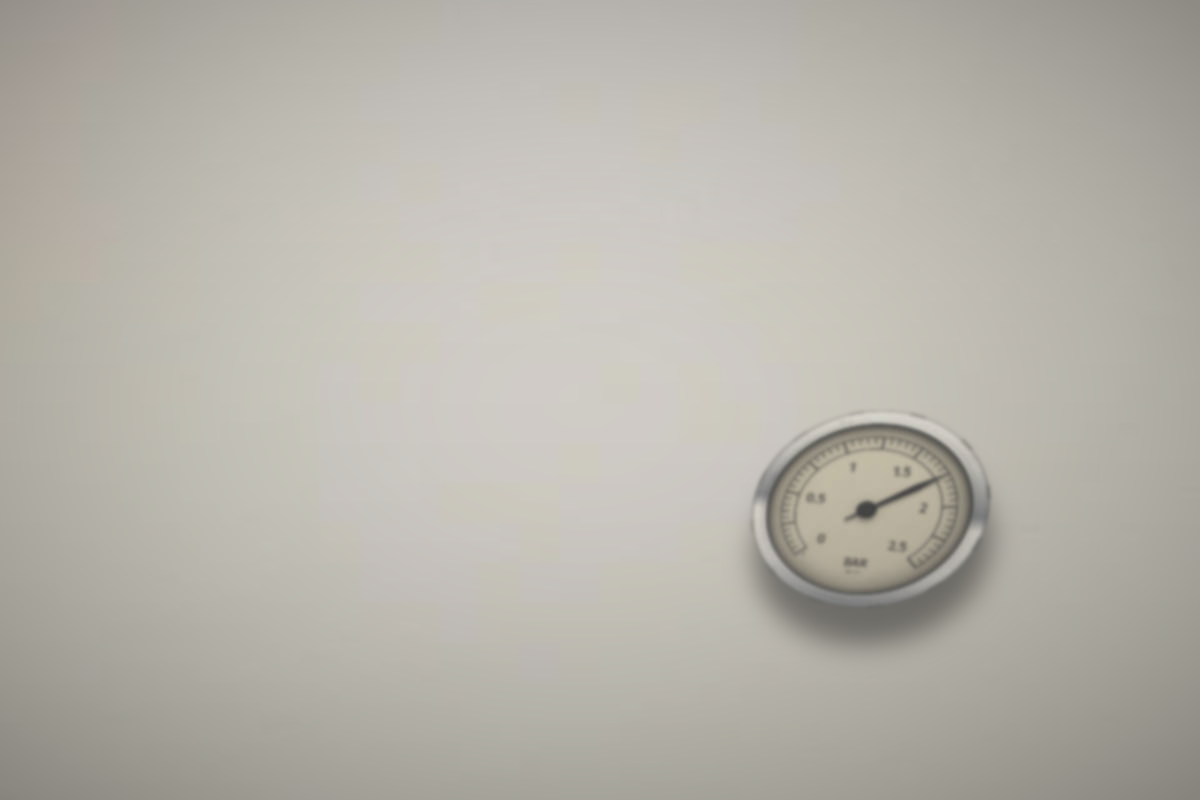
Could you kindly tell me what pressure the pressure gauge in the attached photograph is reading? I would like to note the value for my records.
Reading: 1.75 bar
